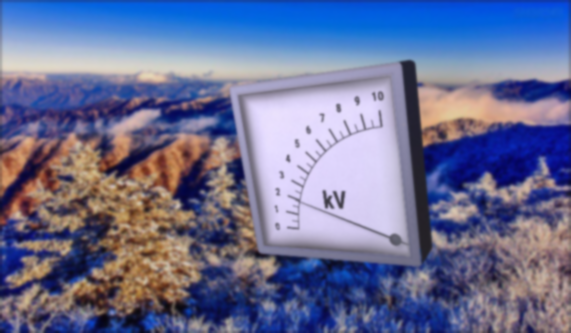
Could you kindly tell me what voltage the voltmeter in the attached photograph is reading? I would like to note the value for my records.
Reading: 2 kV
